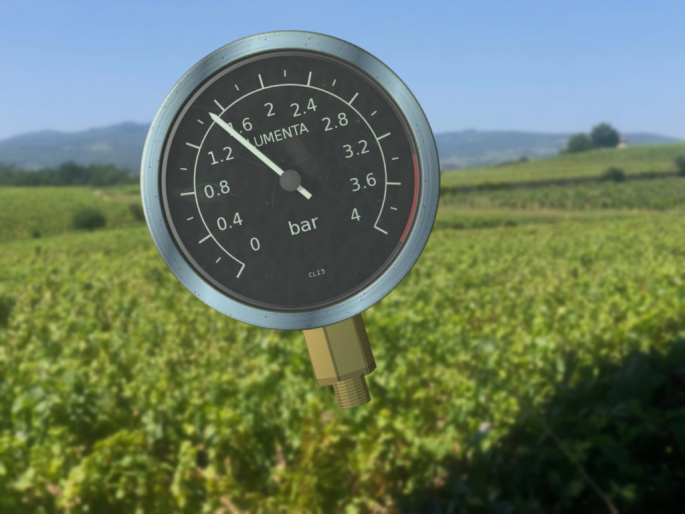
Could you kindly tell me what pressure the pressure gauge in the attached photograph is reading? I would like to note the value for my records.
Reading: 1.5 bar
